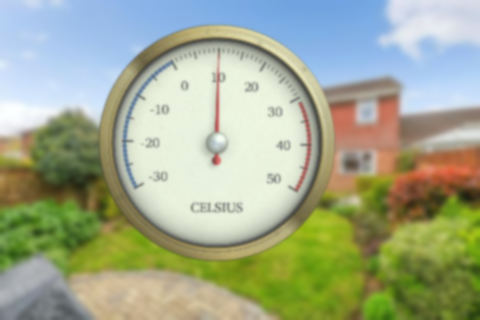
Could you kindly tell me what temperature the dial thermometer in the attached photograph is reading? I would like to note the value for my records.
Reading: 10 °C
